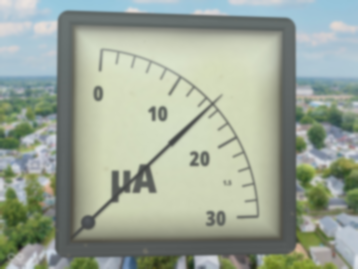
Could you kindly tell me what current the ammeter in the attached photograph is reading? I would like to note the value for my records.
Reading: 15 µA
